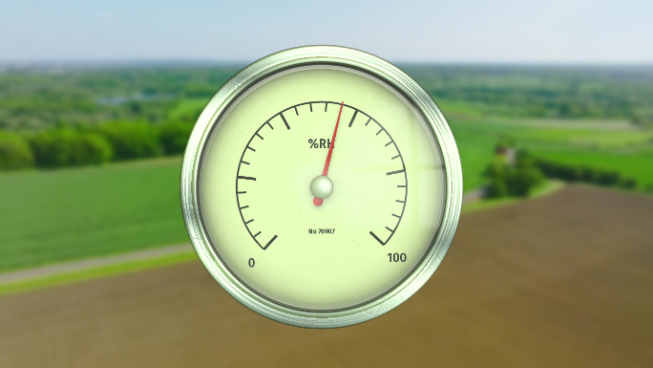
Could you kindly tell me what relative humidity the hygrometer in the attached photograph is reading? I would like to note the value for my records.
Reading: 56 %
